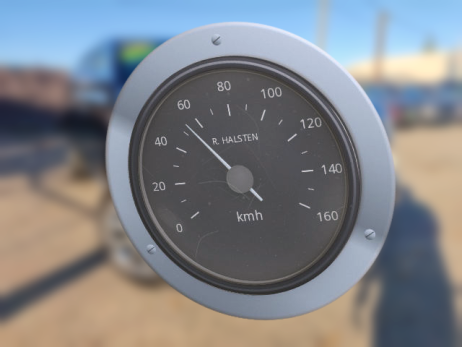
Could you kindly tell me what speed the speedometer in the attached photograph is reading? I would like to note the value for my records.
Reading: 55 km/h
